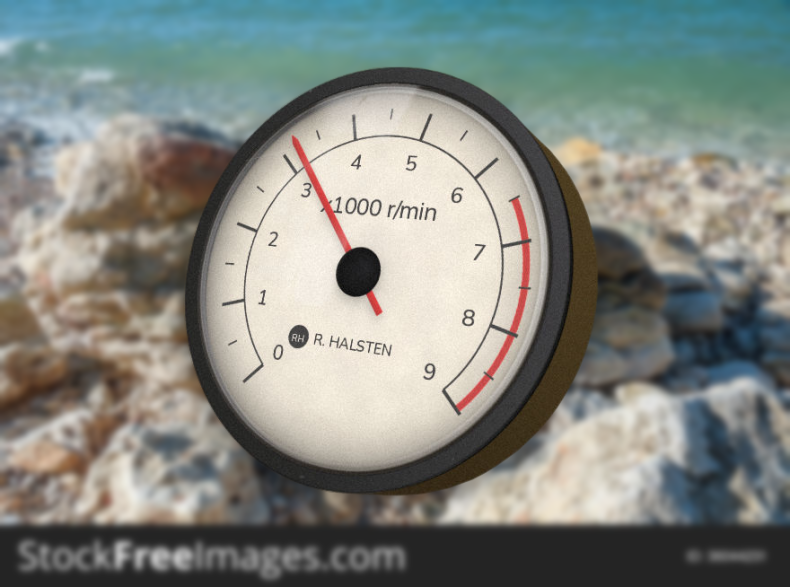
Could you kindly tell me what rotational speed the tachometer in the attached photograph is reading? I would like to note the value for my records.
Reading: 3250 rpm
